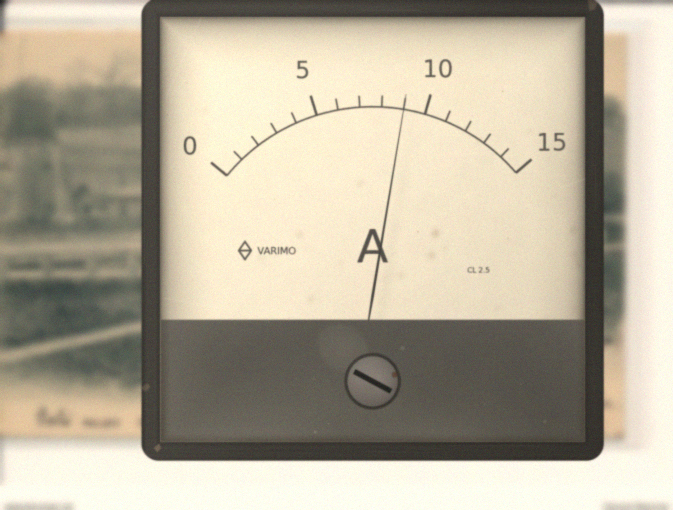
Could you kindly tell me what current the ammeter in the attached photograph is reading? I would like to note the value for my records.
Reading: 9 A
